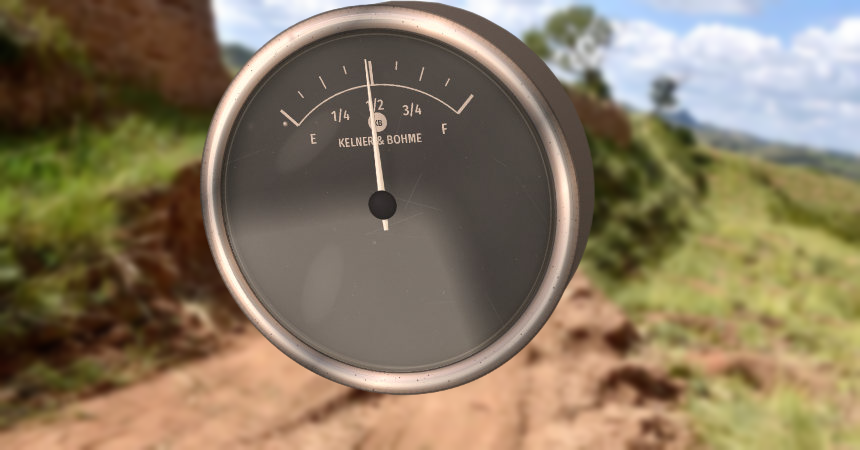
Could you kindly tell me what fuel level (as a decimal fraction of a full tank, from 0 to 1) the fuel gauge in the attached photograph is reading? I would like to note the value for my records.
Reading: 0.5
